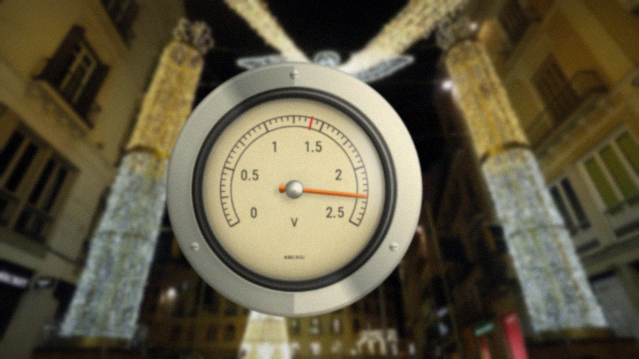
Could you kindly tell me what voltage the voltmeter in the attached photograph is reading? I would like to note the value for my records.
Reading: 2.25 V
